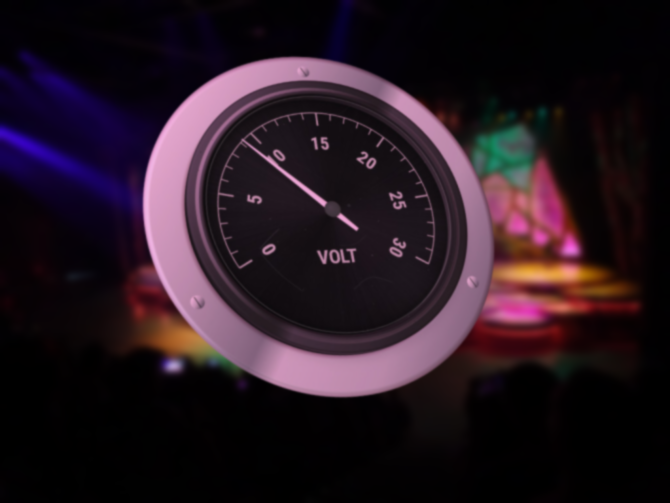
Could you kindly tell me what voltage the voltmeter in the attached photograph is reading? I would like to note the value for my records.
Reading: 9 V
